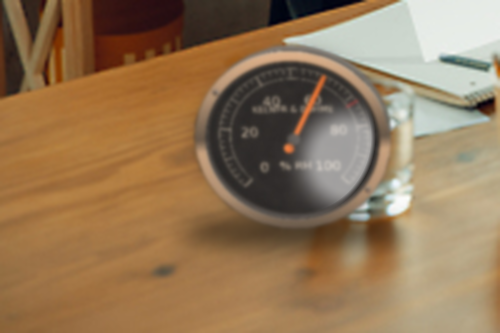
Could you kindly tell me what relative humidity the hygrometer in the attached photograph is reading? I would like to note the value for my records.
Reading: 60 %
